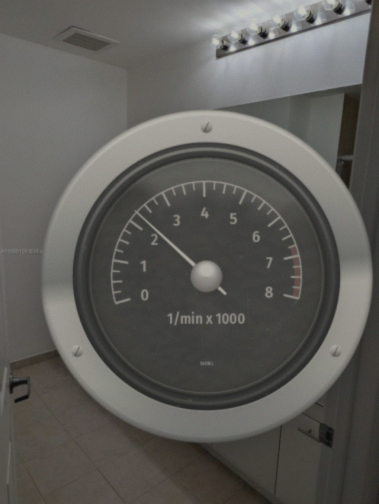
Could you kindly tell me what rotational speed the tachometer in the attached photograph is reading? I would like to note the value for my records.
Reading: 2250 rpm
